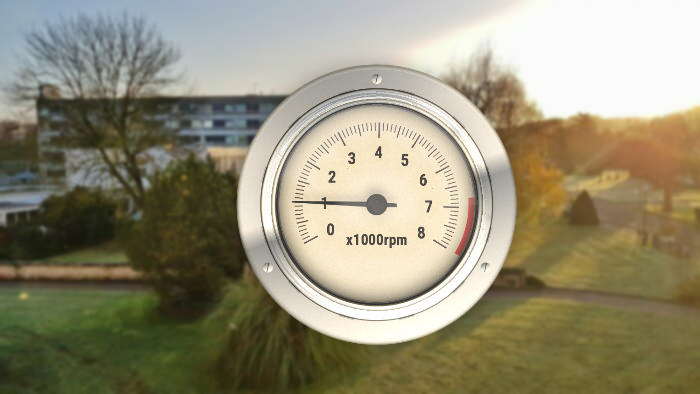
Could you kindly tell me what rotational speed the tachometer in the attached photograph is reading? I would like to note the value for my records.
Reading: 1000 rpm
